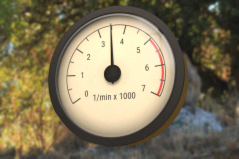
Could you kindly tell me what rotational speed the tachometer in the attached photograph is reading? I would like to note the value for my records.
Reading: 3500 rpm
